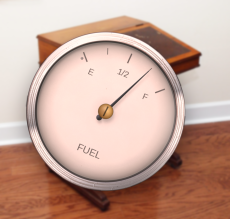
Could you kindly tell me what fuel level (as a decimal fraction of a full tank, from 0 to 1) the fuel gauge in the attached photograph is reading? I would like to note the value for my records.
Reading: 0.75
